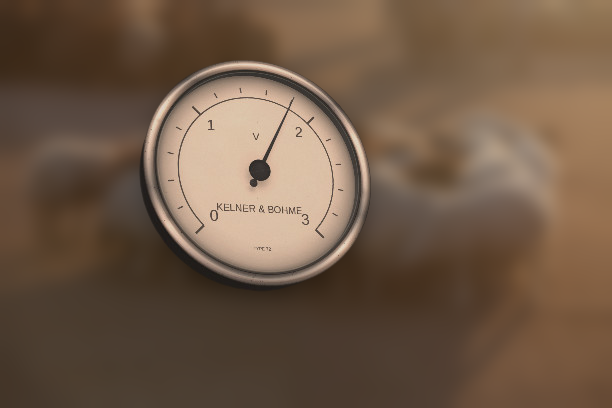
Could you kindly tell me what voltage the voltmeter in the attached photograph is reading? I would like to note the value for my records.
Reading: 1.8 V
